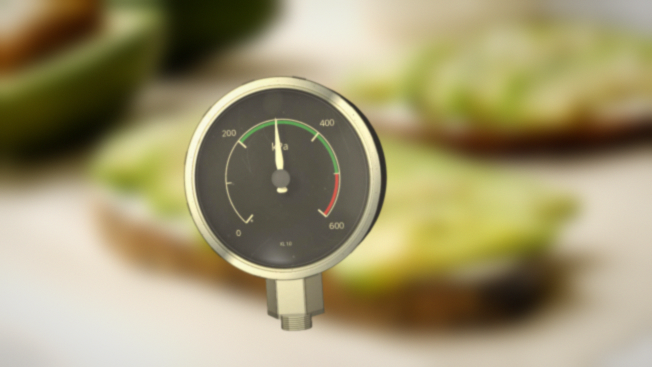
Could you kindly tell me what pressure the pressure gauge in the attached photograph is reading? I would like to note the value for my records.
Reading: 300 kPa
